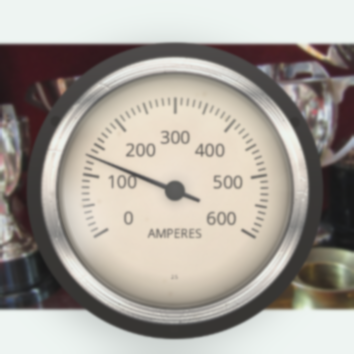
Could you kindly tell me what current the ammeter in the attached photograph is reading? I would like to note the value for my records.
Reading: 130 A
